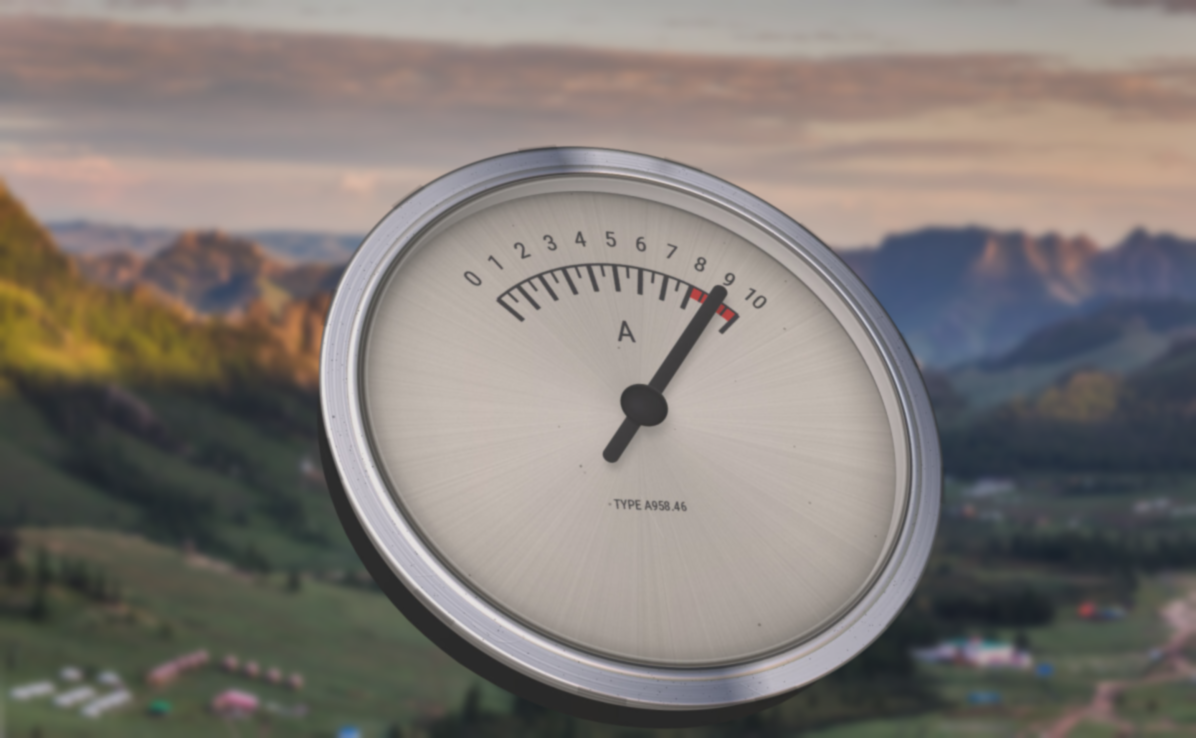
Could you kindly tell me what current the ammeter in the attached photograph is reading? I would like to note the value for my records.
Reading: 9 A
